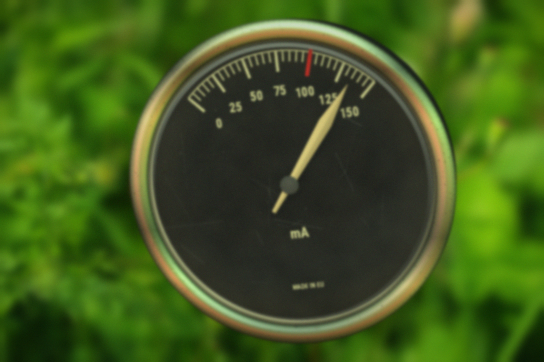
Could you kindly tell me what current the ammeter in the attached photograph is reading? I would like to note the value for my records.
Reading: 135 mA
